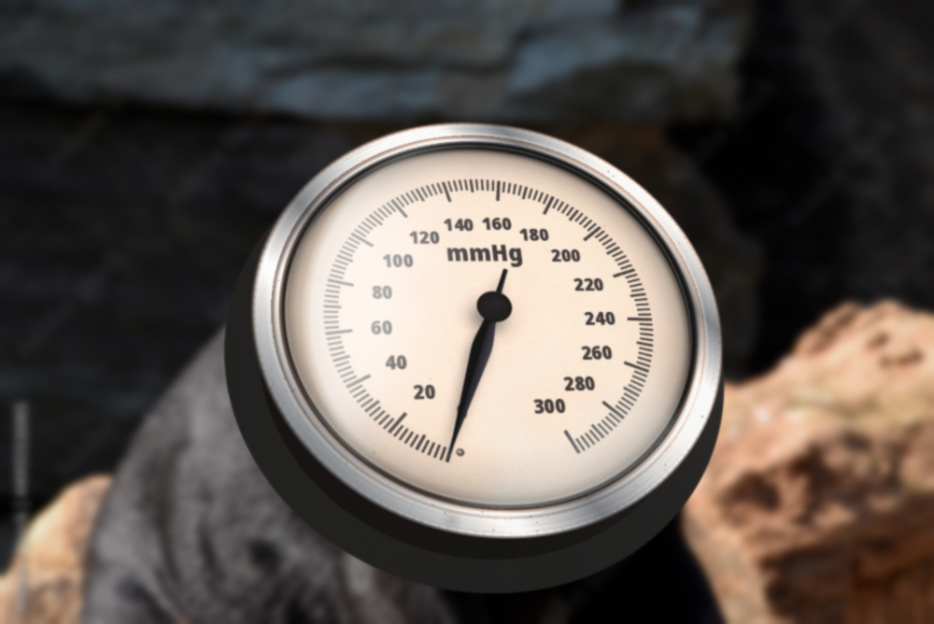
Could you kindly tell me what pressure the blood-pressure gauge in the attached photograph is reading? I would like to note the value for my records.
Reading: 0 mmHg
